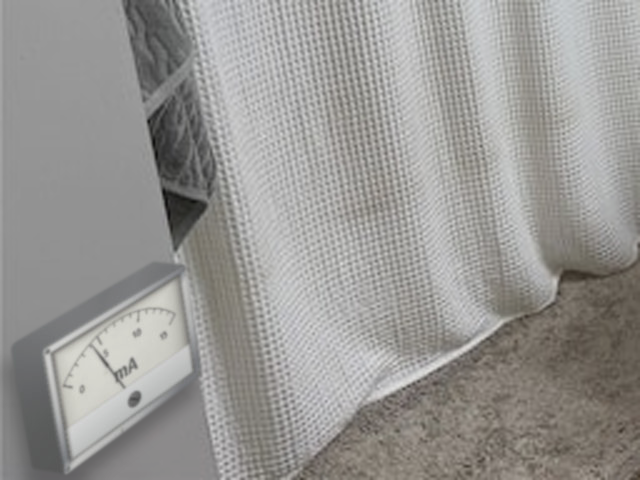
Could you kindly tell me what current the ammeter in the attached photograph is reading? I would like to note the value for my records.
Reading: 4 mA
